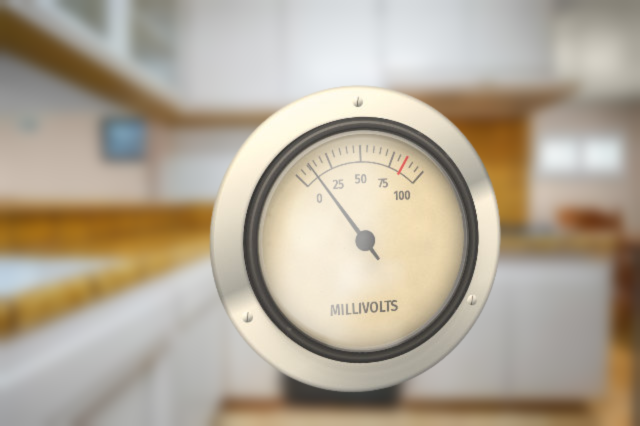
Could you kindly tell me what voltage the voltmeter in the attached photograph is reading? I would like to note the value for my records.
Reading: 10 mV
